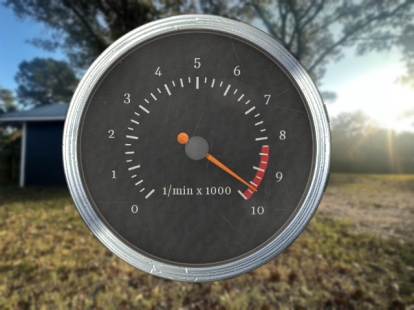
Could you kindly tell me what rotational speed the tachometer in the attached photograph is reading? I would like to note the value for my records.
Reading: 9625 rpm
